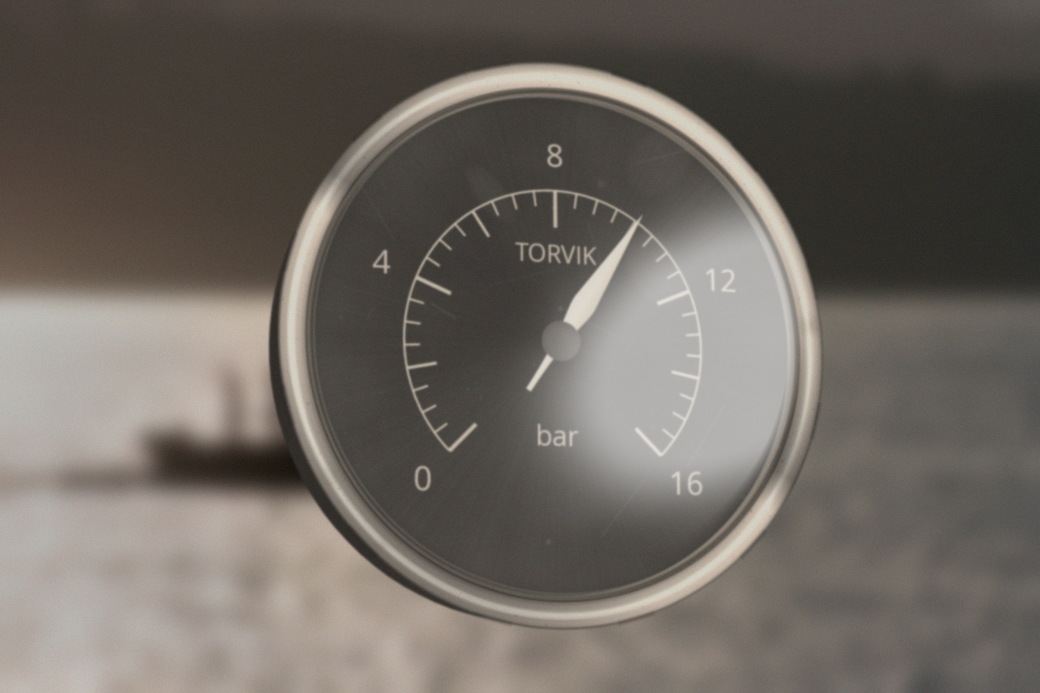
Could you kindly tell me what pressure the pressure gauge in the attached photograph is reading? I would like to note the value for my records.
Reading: 10 bar
